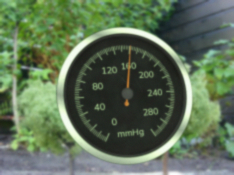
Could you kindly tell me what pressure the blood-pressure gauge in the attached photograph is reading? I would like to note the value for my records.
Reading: 160 mmHg
